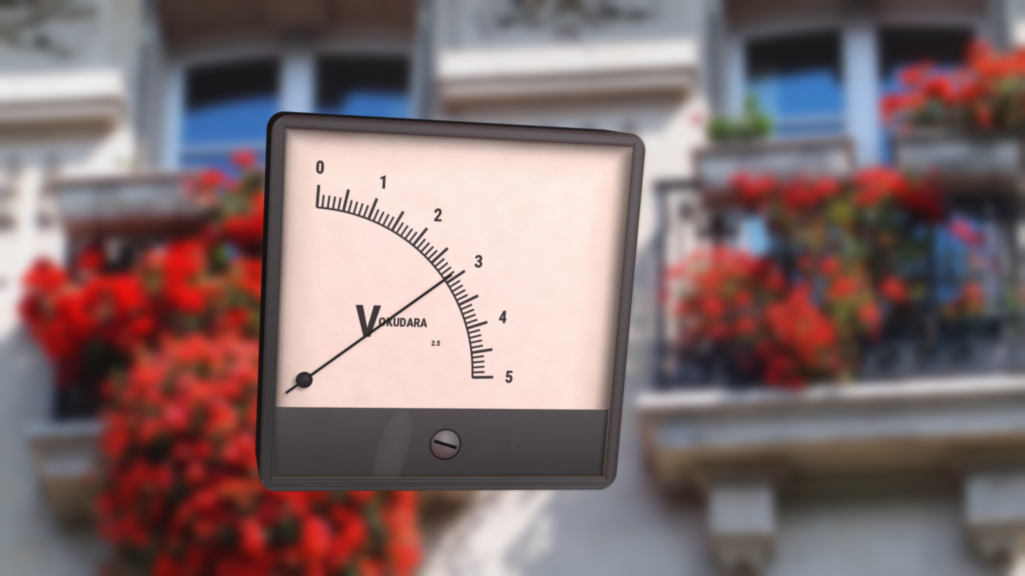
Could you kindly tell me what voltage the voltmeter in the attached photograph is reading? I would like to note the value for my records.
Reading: 2.9 V
